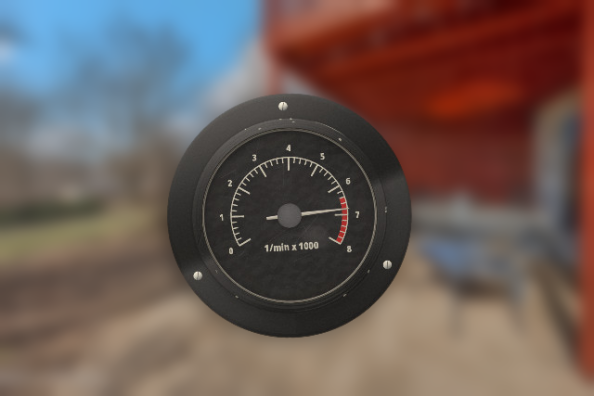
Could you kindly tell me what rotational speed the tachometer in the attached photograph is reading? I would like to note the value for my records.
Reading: 6800 rpm
